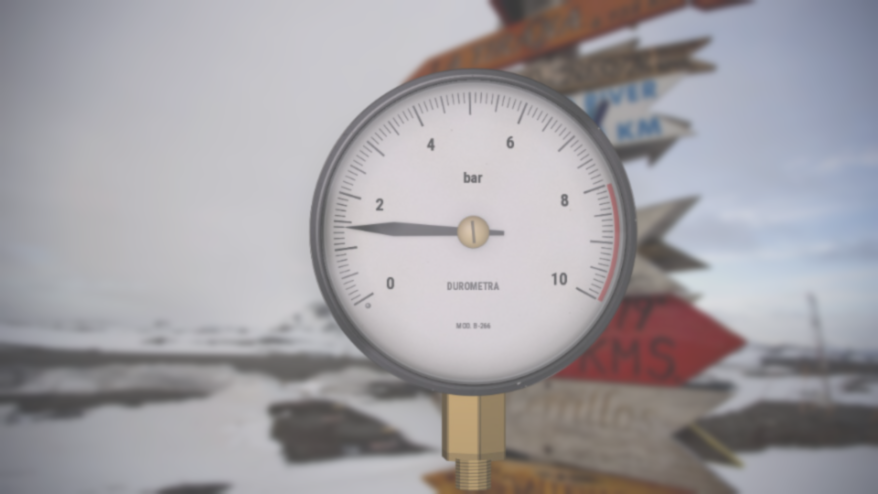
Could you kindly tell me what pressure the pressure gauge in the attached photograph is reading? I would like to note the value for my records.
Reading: 1.4 bar
